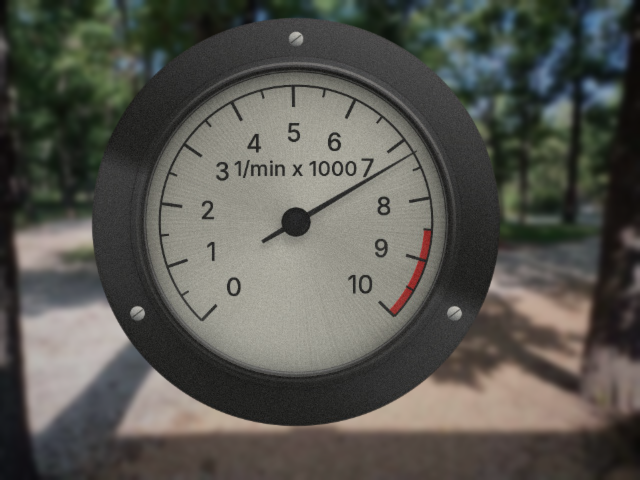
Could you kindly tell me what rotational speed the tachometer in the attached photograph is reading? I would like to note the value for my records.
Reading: 7250 rpm
